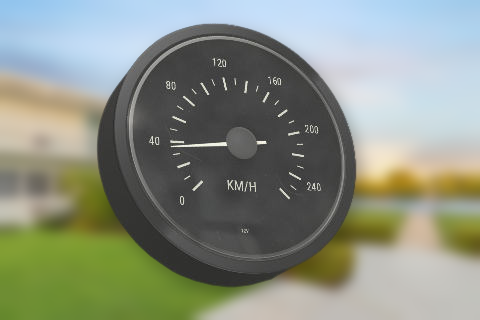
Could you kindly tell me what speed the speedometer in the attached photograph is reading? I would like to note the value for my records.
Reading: 35 km/h
